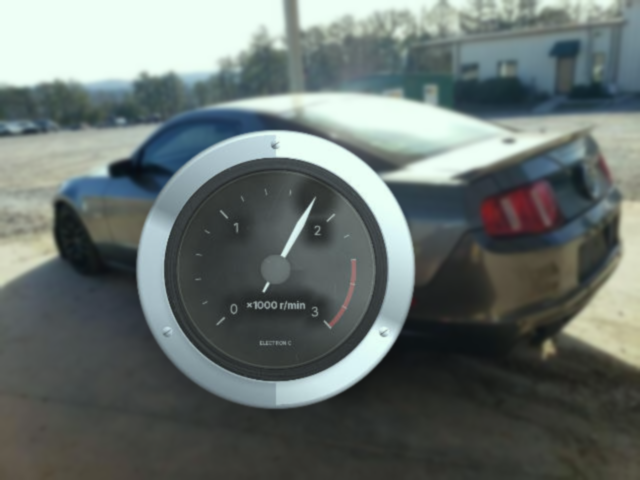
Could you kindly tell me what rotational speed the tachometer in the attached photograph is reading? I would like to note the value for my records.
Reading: 1800 rpm
